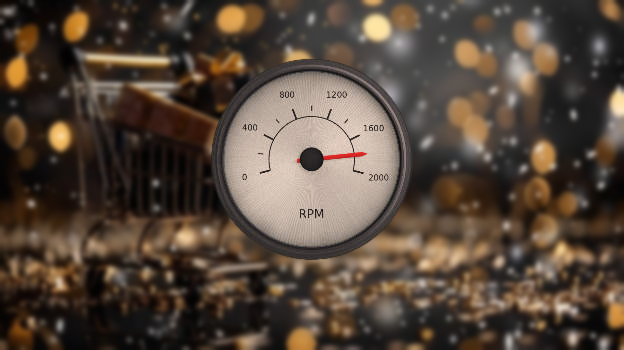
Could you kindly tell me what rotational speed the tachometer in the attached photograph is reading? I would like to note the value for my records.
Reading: 1800 rpm
